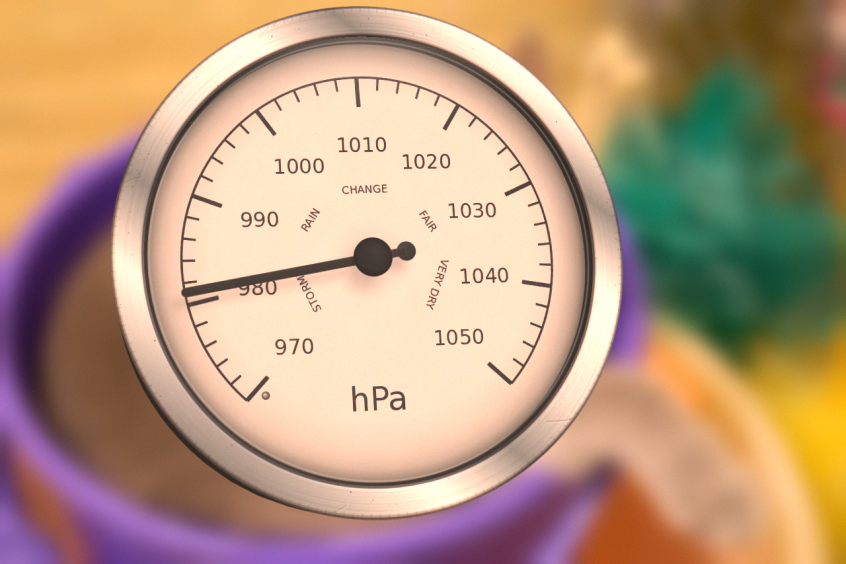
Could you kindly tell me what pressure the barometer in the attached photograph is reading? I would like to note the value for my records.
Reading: 981 hPa
